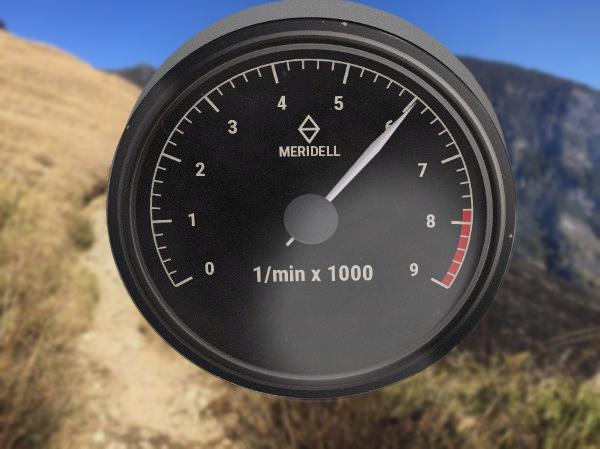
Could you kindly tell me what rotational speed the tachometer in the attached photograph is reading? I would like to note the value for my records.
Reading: 6000 rpm
